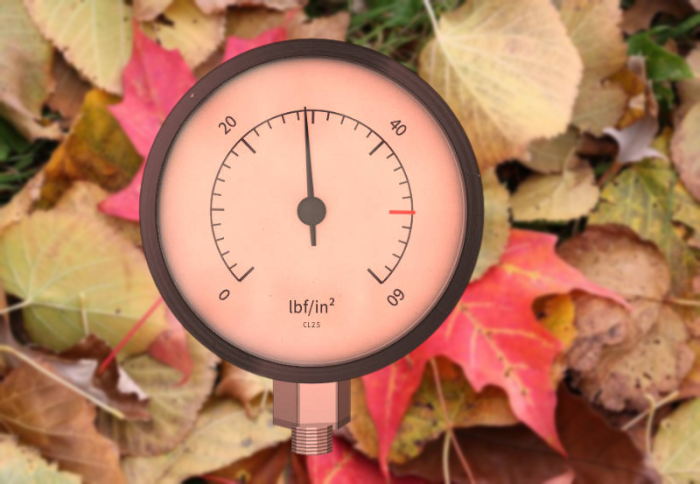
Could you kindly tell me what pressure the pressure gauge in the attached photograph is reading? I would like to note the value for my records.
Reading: 29 psi
